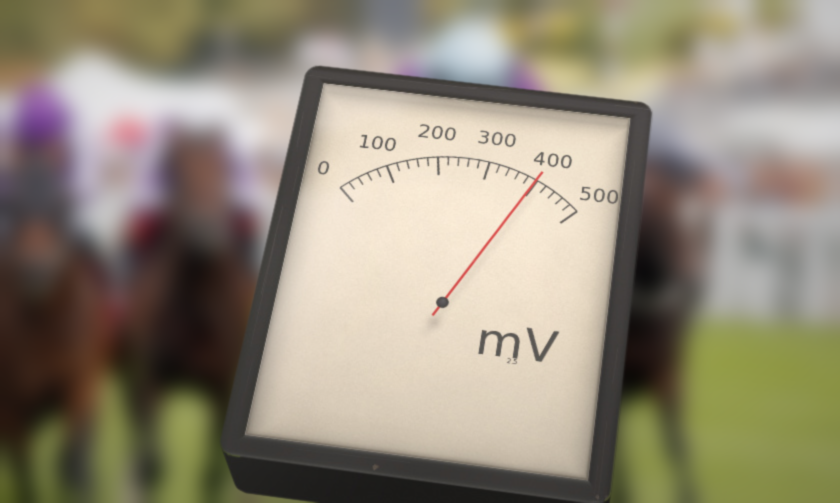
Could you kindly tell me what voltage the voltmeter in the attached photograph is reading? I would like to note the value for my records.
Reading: 400 mV
